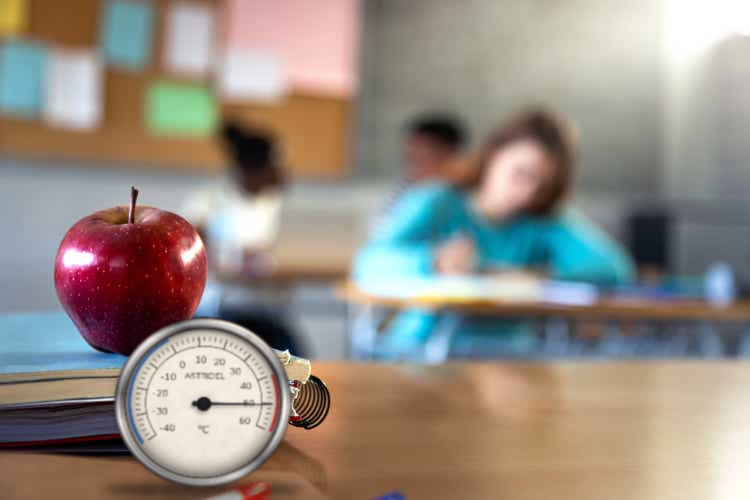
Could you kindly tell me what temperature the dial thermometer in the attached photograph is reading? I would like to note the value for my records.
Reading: 50 °C
